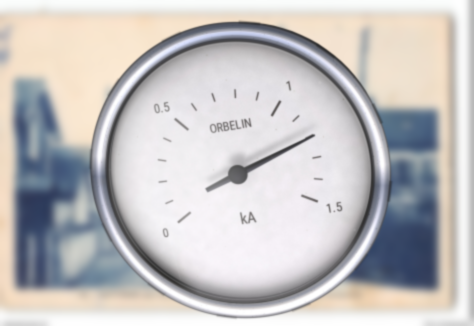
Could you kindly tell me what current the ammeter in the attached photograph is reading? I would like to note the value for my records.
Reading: 1.2 kA
